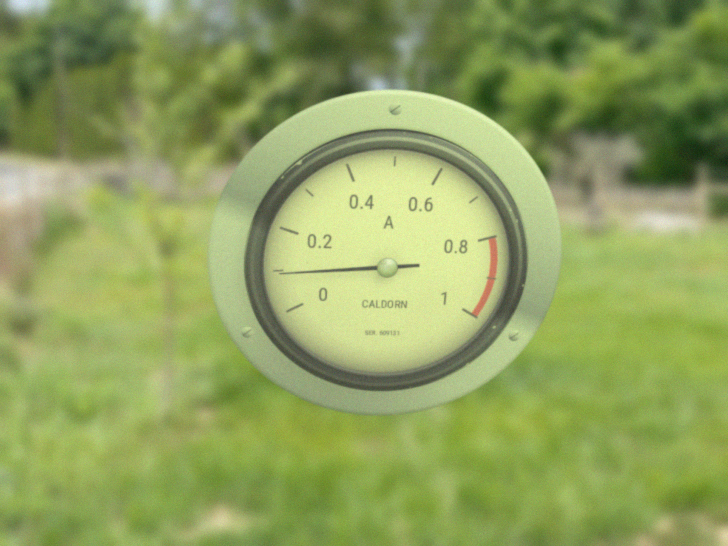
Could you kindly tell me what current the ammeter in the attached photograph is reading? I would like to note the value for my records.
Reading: 0.1 A
